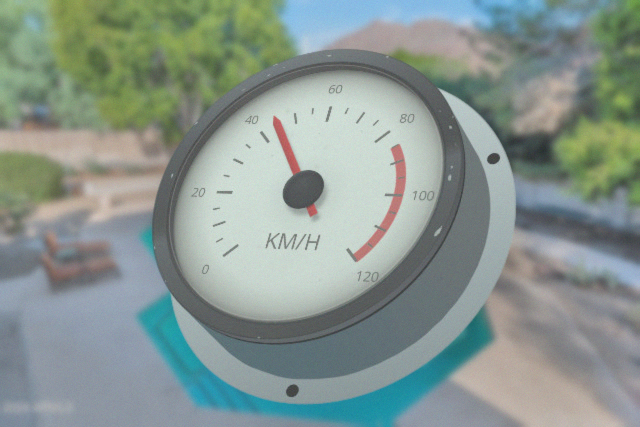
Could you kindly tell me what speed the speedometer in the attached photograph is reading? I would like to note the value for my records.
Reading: 45 km/h
